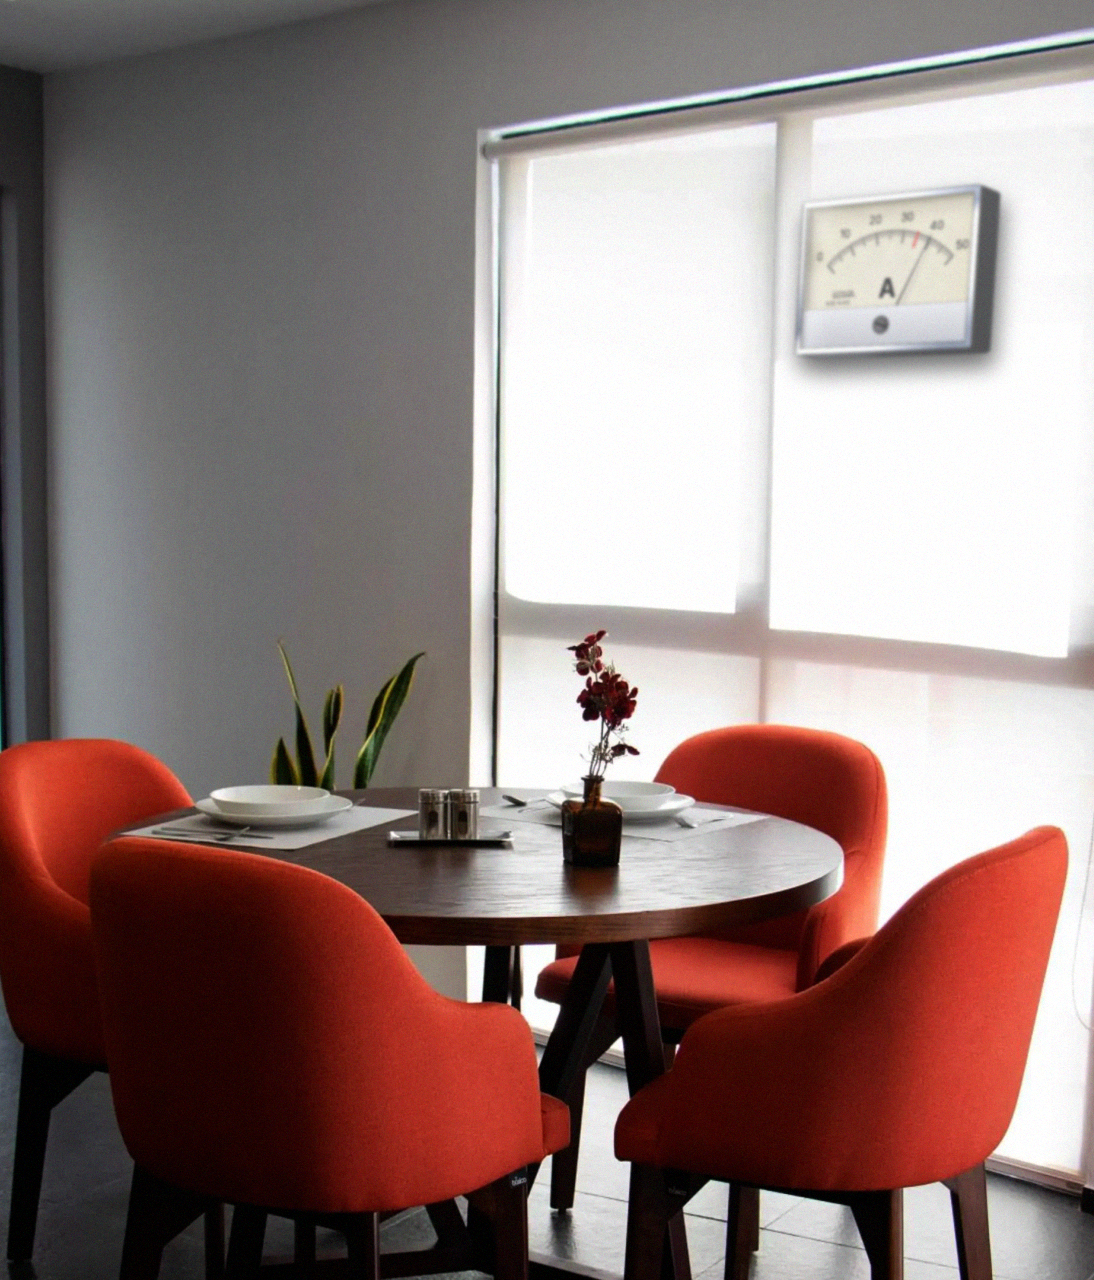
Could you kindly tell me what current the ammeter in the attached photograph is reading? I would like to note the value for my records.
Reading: 40 A
